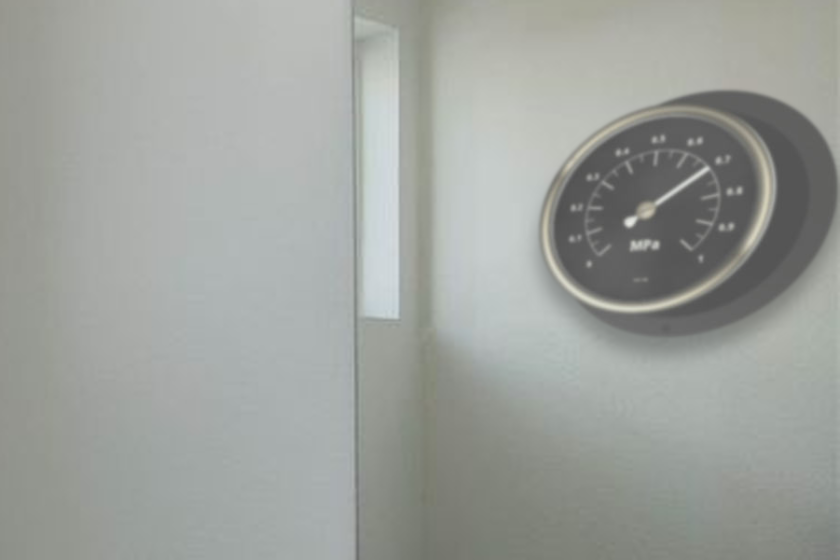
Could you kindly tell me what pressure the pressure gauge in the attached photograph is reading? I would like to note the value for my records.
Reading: 0.7 MPa
